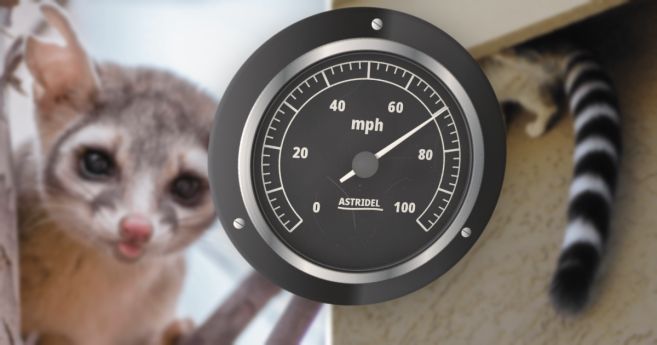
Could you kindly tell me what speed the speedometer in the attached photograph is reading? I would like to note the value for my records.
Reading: 70 mph
